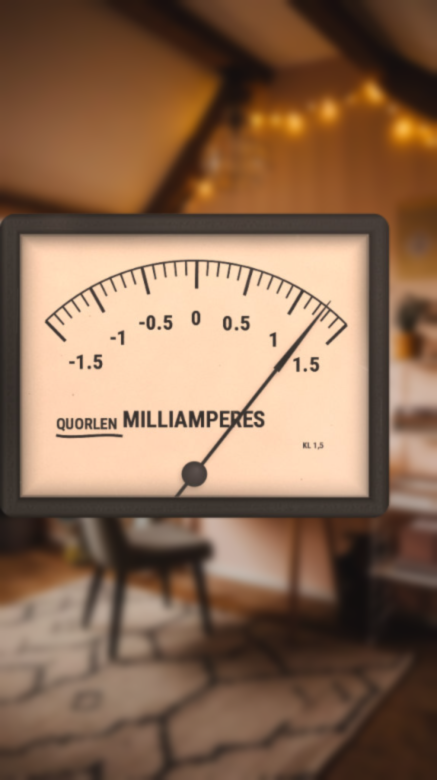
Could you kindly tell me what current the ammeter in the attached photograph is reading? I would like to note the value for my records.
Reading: 1.25 mA
